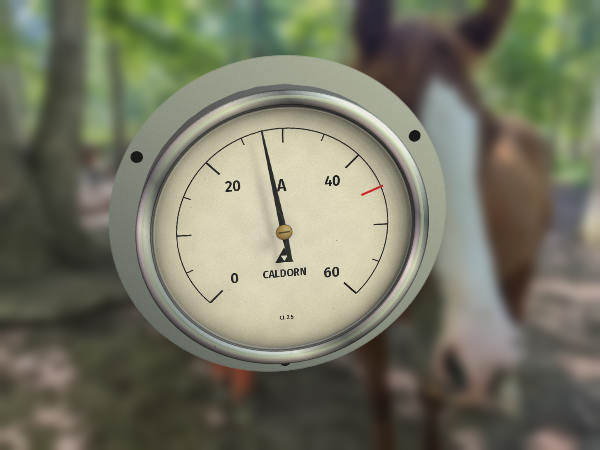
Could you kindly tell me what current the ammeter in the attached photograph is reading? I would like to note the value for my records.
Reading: 27.5 A
